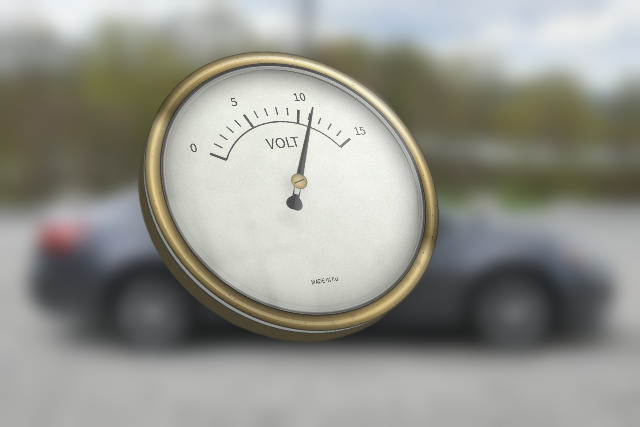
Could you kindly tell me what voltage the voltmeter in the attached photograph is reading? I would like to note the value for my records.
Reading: 11 V
